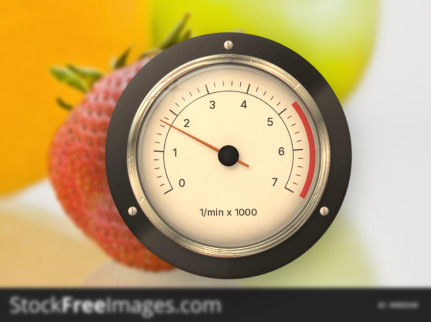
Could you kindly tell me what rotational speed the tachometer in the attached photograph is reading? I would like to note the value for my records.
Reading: 1700 rpm
